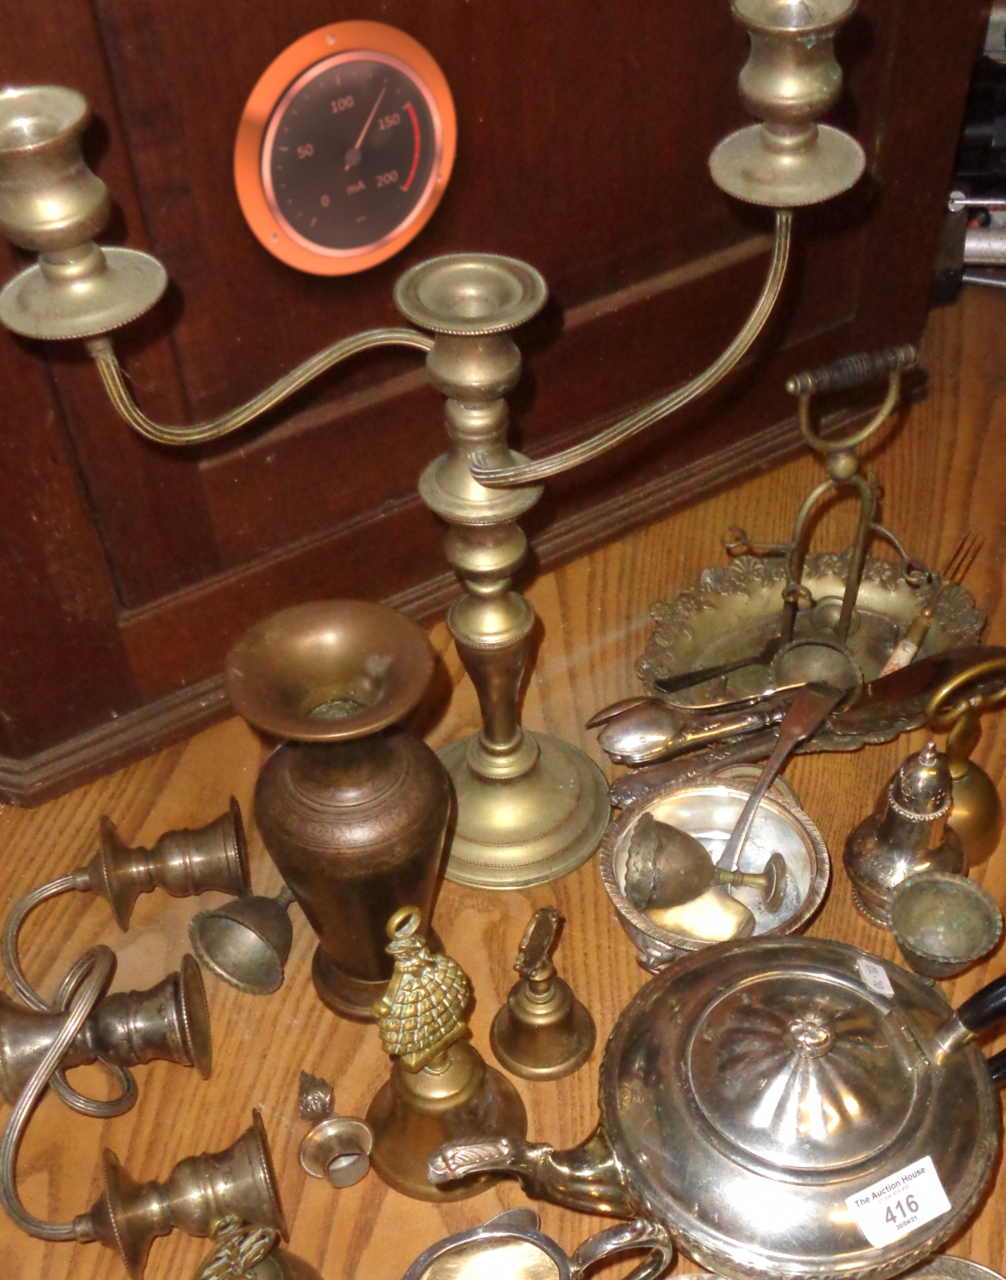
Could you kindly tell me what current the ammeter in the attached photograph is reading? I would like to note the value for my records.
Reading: 130 mA
